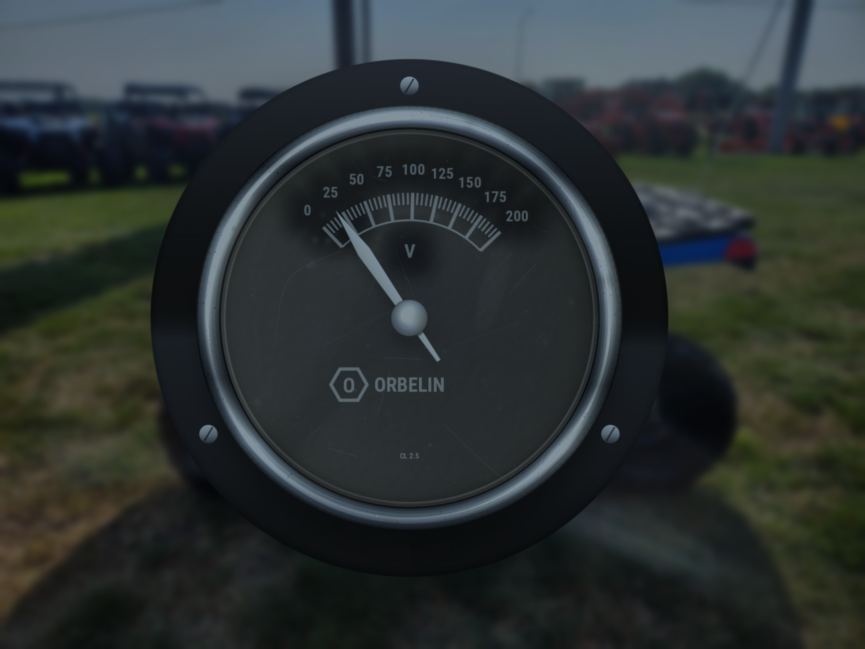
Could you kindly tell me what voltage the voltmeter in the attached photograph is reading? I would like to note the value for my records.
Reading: 20 V
